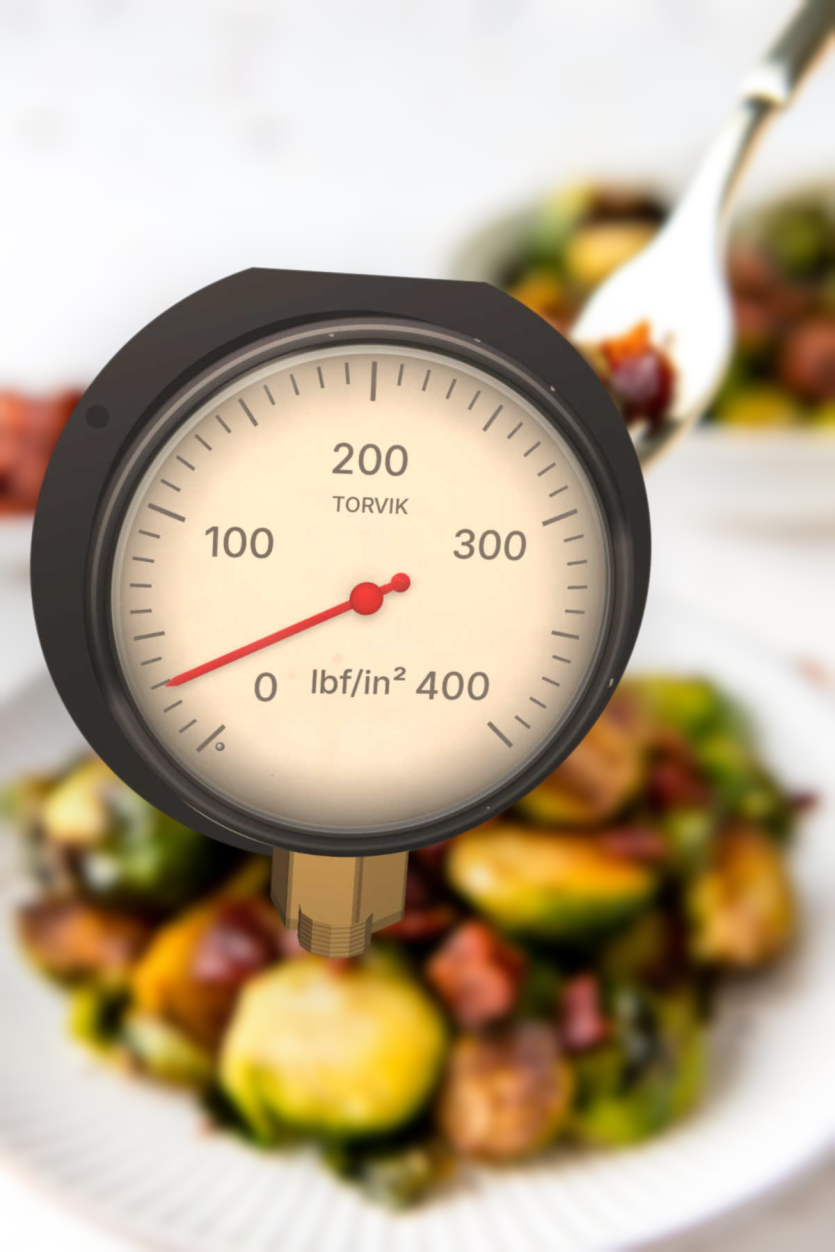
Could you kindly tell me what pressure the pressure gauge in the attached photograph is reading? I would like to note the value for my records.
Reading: 30 psi
